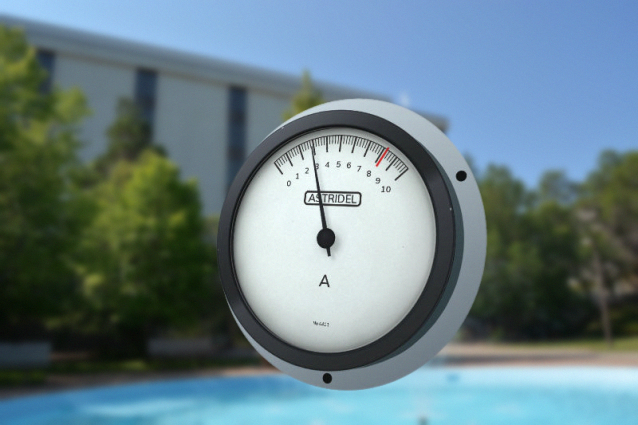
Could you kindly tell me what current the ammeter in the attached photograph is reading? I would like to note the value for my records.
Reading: 3 A
